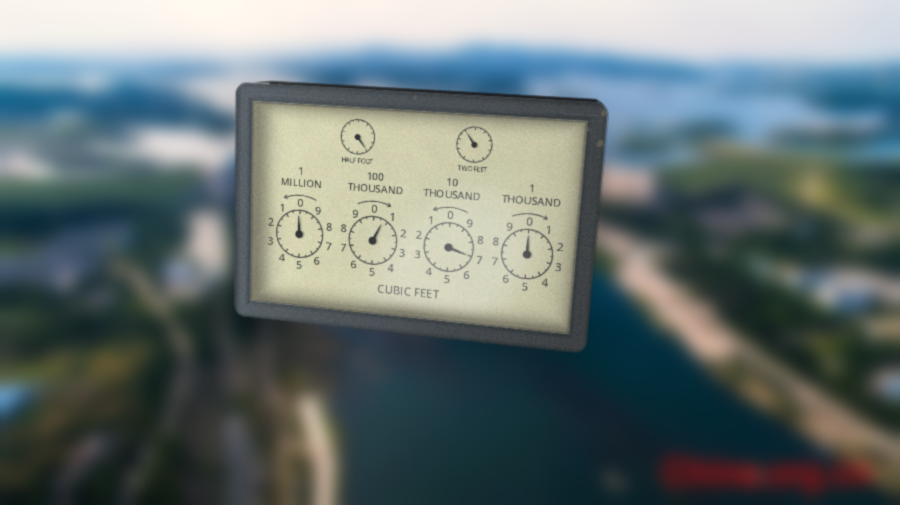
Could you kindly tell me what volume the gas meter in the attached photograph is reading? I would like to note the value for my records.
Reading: 7000 ft³
